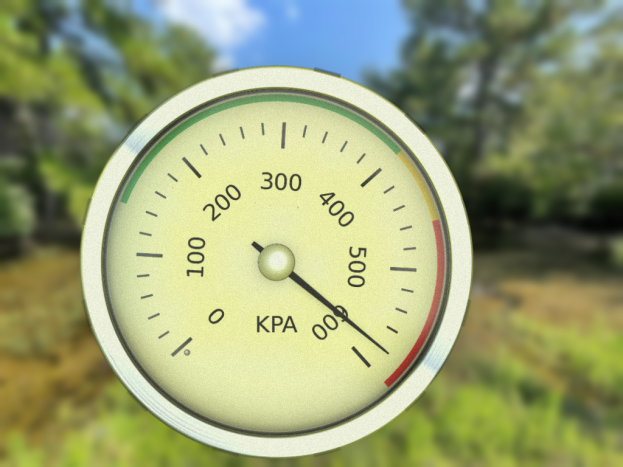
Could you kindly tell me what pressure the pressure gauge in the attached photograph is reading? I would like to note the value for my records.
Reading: 580 kPa
